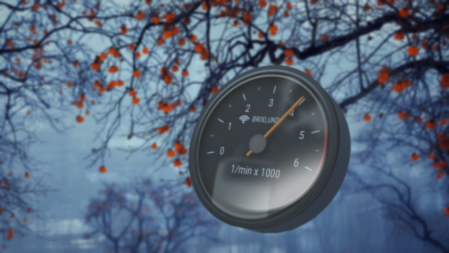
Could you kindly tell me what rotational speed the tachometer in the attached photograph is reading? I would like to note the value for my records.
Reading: 4000 rpm
